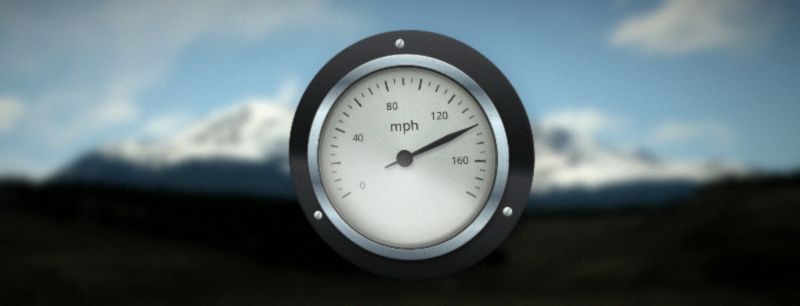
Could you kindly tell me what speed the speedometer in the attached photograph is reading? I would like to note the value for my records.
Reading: 140 mph
